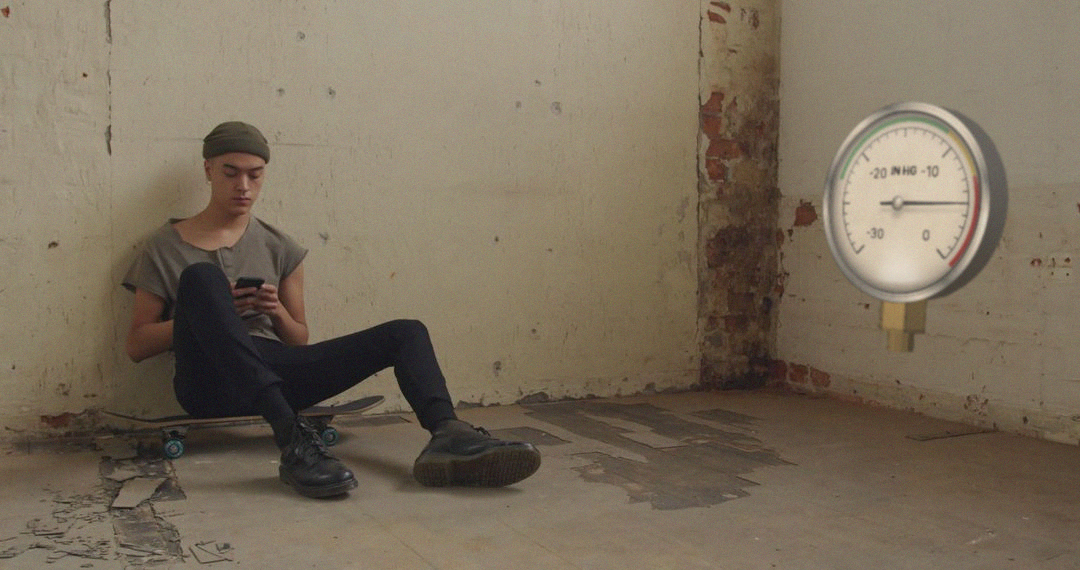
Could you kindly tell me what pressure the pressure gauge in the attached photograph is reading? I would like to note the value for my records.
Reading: -5 inHg
